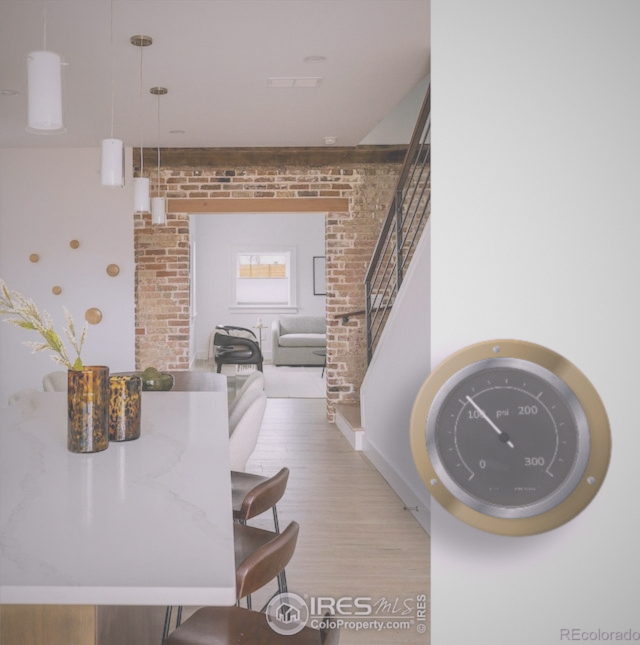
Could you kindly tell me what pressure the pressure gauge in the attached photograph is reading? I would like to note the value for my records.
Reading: 110 psi
